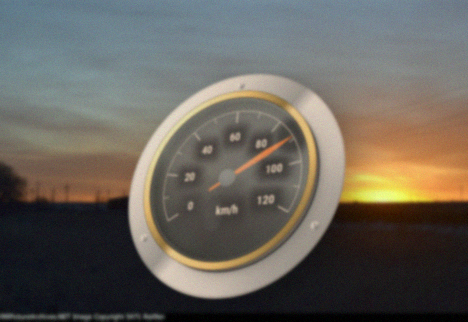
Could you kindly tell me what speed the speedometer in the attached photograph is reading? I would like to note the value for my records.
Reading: 90 km/h
